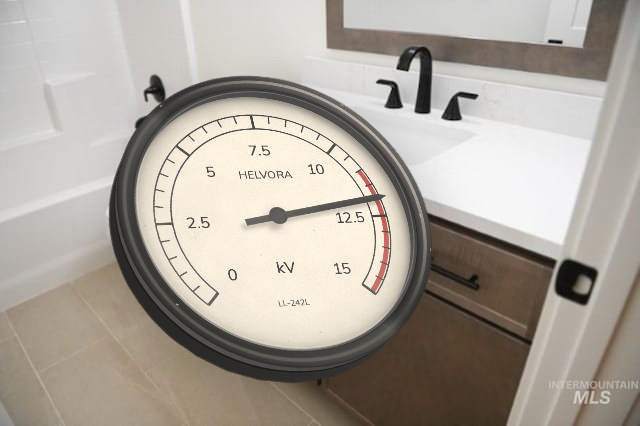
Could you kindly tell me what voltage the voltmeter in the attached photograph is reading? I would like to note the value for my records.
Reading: 12 kV
